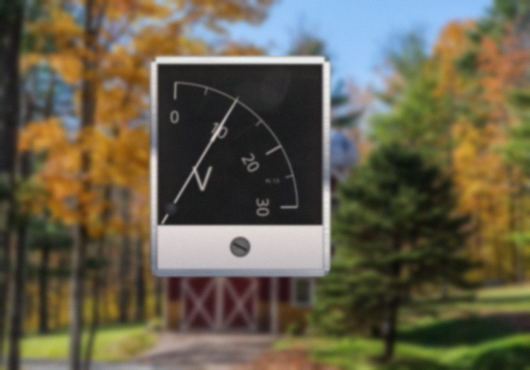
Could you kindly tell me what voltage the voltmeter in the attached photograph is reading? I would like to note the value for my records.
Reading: 10 V
